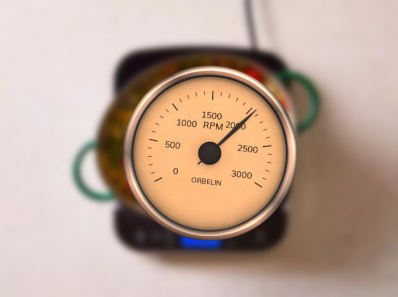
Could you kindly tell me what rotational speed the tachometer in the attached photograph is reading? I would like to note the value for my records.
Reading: 2050 rpm
